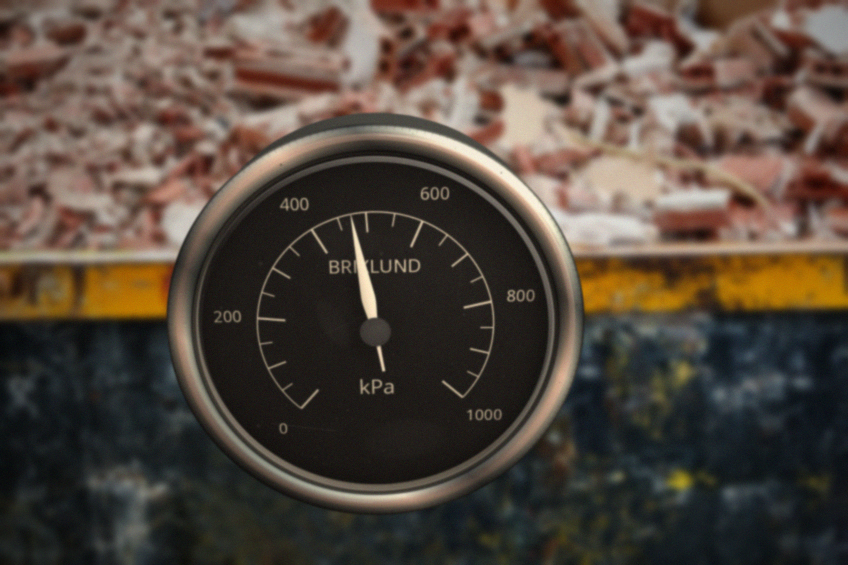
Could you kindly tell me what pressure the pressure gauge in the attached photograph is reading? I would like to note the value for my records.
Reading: 475 kPa
